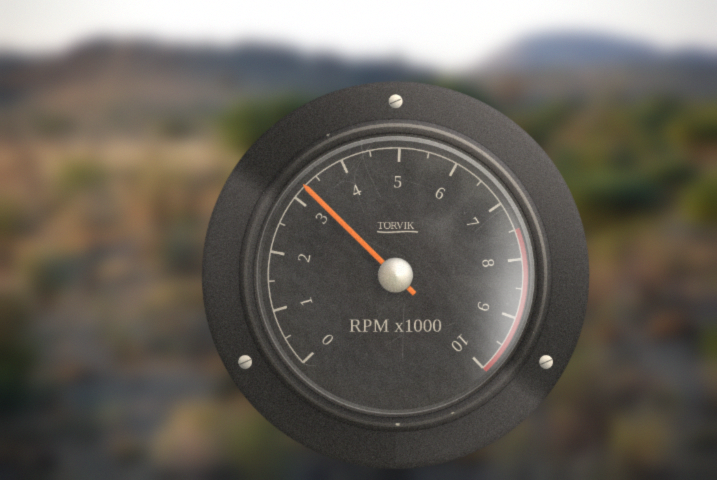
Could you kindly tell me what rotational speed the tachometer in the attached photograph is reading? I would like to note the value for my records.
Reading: 3250 rpm
